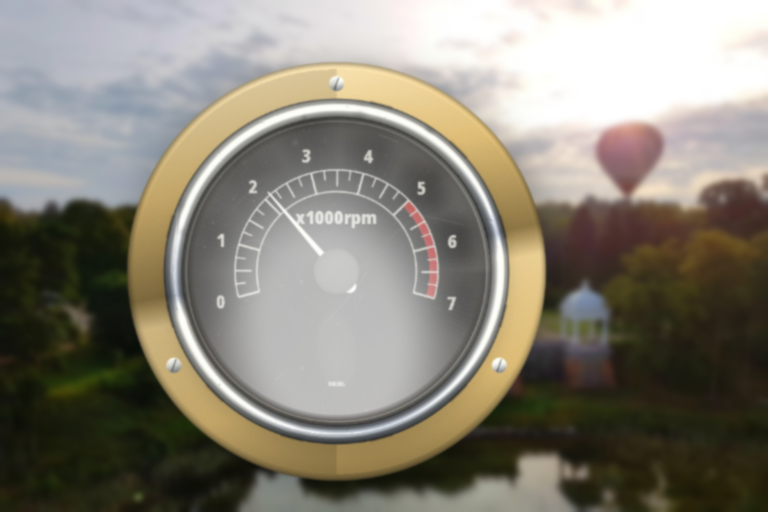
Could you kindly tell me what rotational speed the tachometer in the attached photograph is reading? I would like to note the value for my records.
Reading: 2125 rpm
